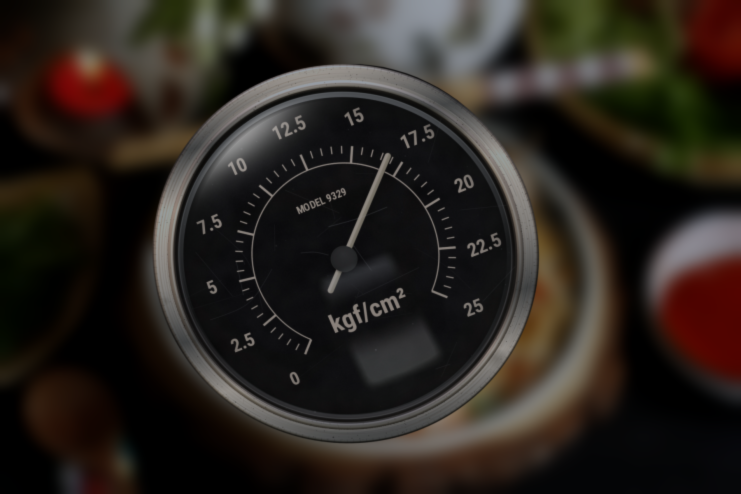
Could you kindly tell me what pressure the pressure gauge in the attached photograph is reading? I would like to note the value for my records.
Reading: 16.75 kg/cm²
